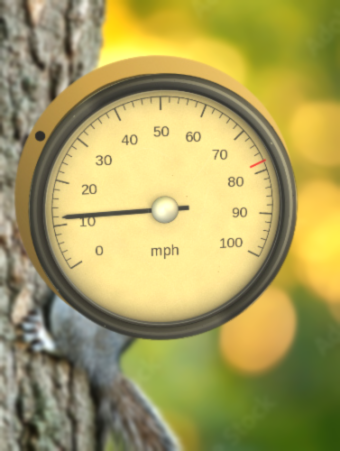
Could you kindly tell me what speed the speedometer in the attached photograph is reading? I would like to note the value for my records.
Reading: 12 mph
